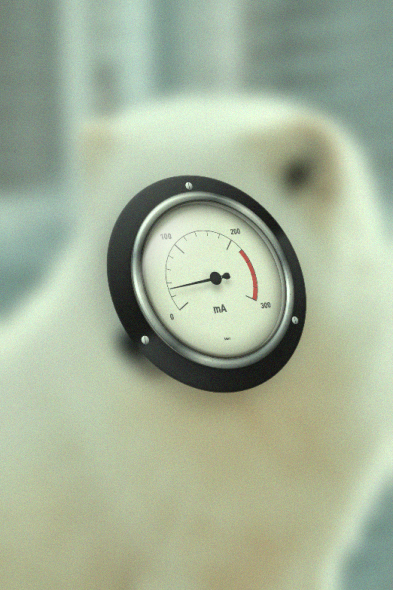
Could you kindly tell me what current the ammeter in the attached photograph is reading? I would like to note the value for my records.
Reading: 30 mA
